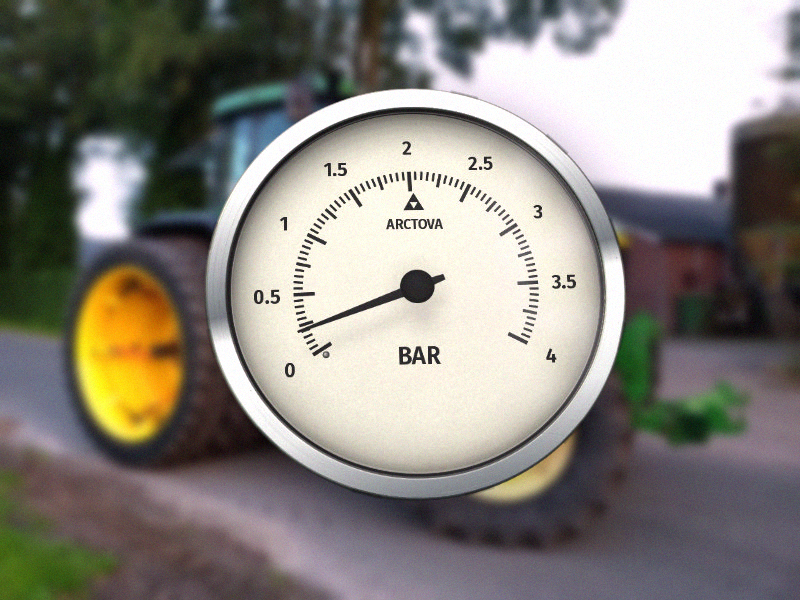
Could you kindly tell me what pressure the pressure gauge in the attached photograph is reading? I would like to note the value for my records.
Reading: 0.2 bar
